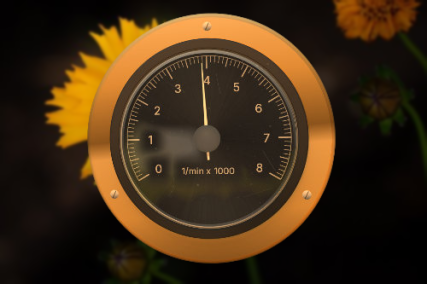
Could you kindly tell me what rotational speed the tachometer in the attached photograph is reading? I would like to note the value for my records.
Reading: 3900 rpm
